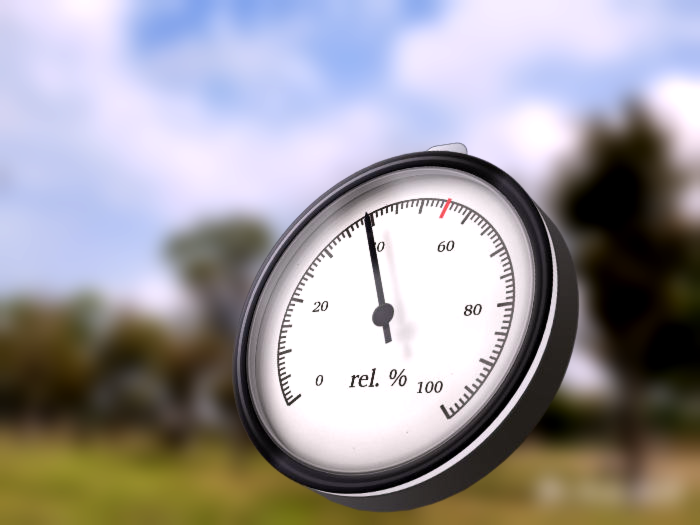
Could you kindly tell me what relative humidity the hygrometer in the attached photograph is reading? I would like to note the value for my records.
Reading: 40 %
